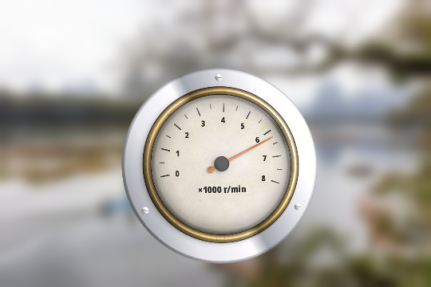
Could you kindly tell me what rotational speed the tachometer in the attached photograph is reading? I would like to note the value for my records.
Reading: 6250 rpm
